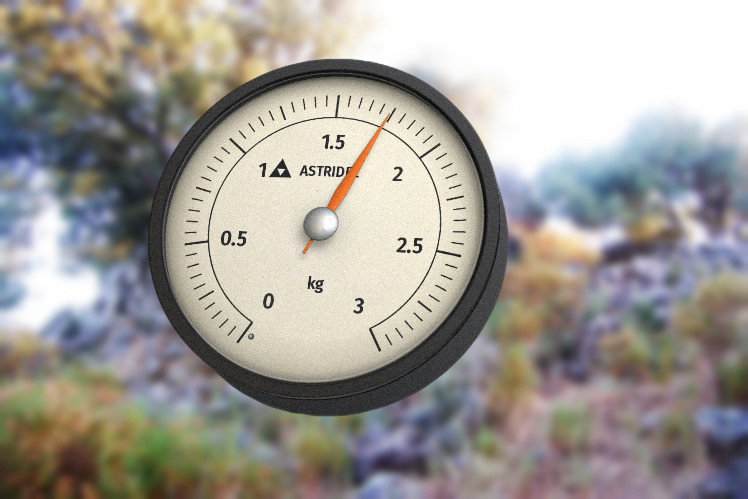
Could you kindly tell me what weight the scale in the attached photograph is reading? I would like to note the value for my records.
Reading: 1.75 kg
